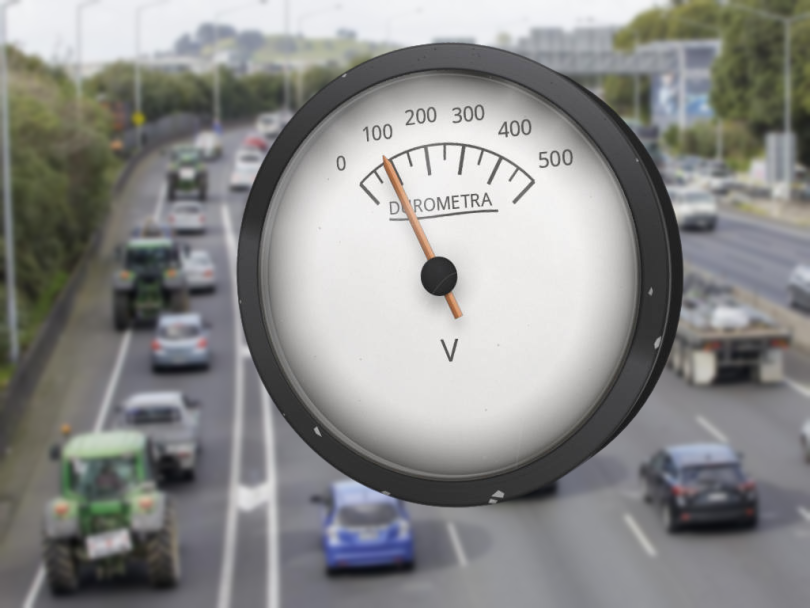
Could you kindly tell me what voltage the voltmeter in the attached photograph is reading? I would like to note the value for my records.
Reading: 100 V
